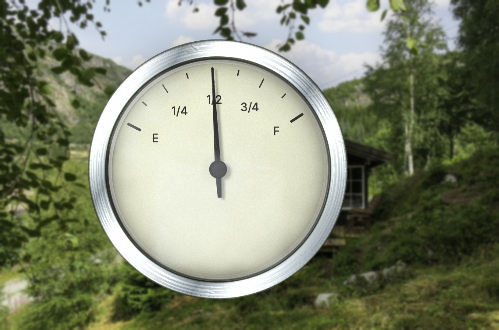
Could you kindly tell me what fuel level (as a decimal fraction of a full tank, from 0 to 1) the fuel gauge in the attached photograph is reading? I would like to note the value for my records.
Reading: 0.5
